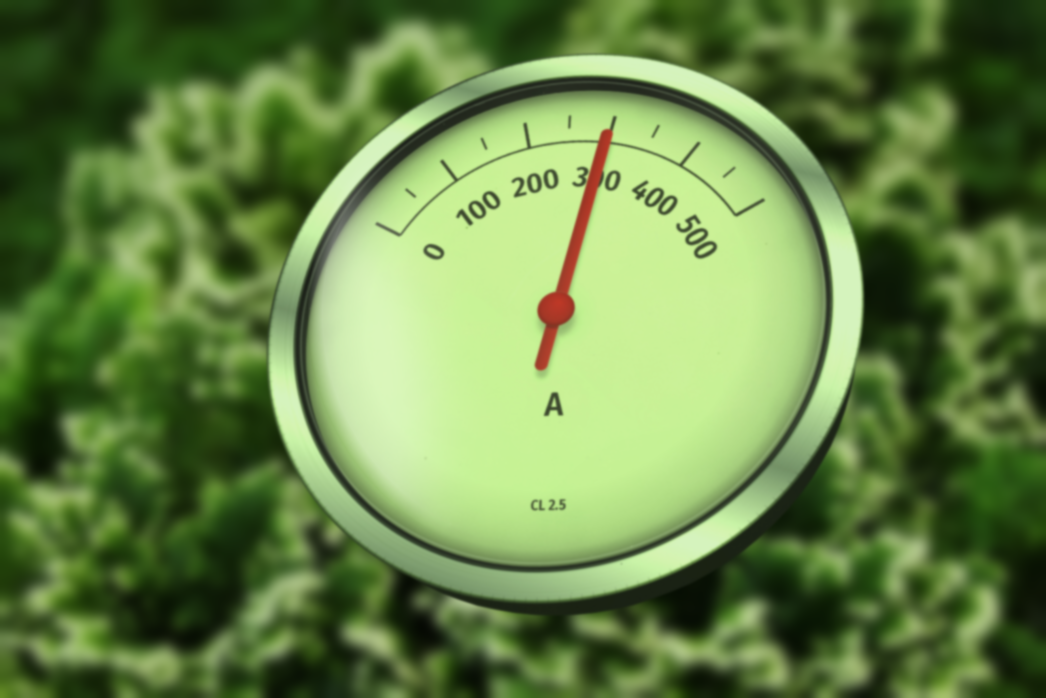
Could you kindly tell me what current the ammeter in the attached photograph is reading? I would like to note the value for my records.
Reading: 300 A
